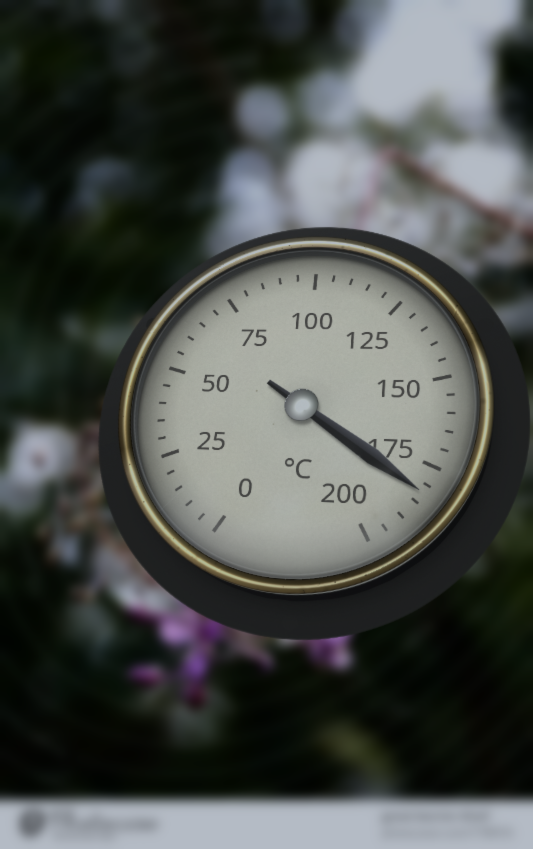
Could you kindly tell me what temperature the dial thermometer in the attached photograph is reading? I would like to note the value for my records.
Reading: 182.5 °C
